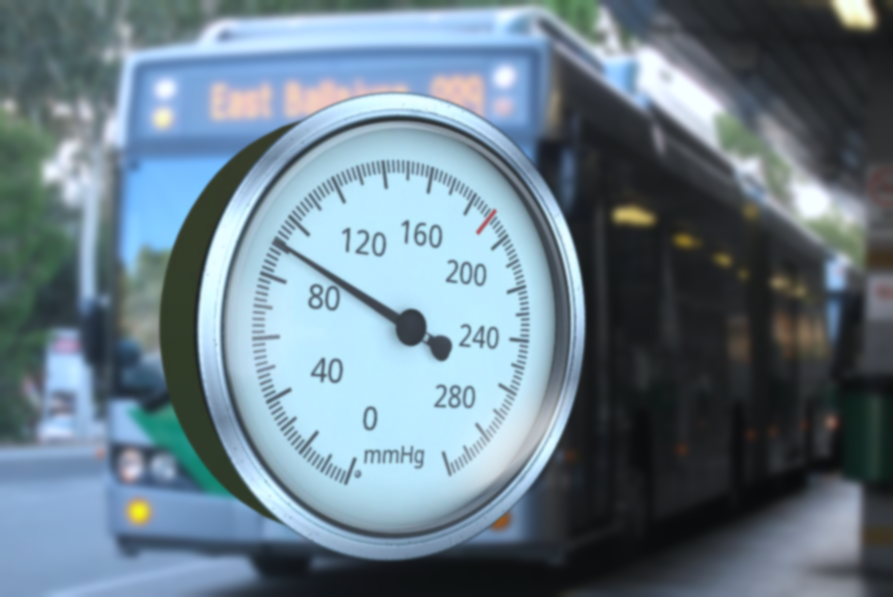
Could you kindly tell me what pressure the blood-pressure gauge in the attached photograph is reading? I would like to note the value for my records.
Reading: 90 mmHg
